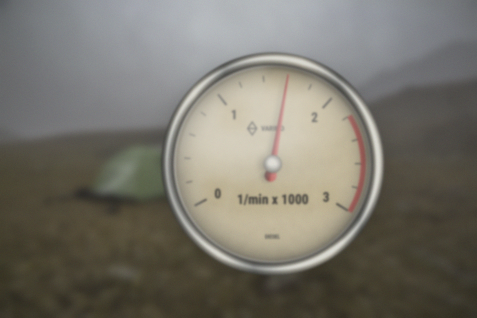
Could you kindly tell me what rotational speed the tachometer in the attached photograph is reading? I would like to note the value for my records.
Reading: 1600 rpm
